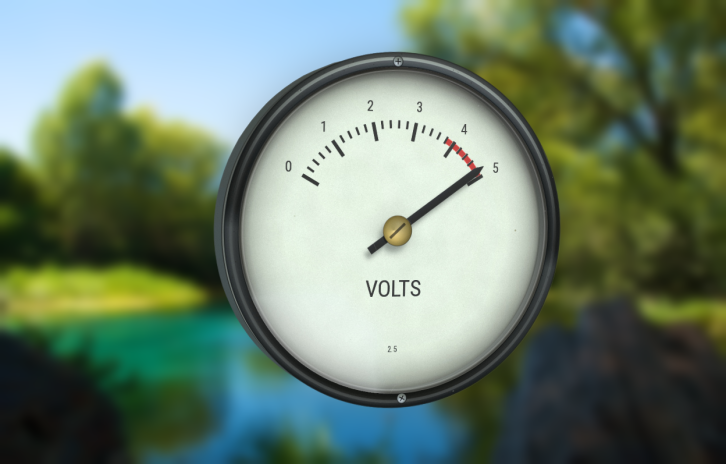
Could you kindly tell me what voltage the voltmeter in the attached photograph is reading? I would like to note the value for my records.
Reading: 4.8 V
